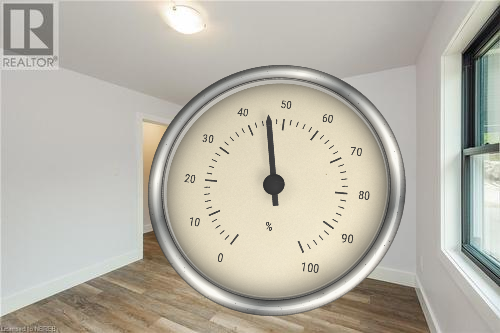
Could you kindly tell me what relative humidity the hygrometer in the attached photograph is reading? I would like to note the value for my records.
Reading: 46 %
